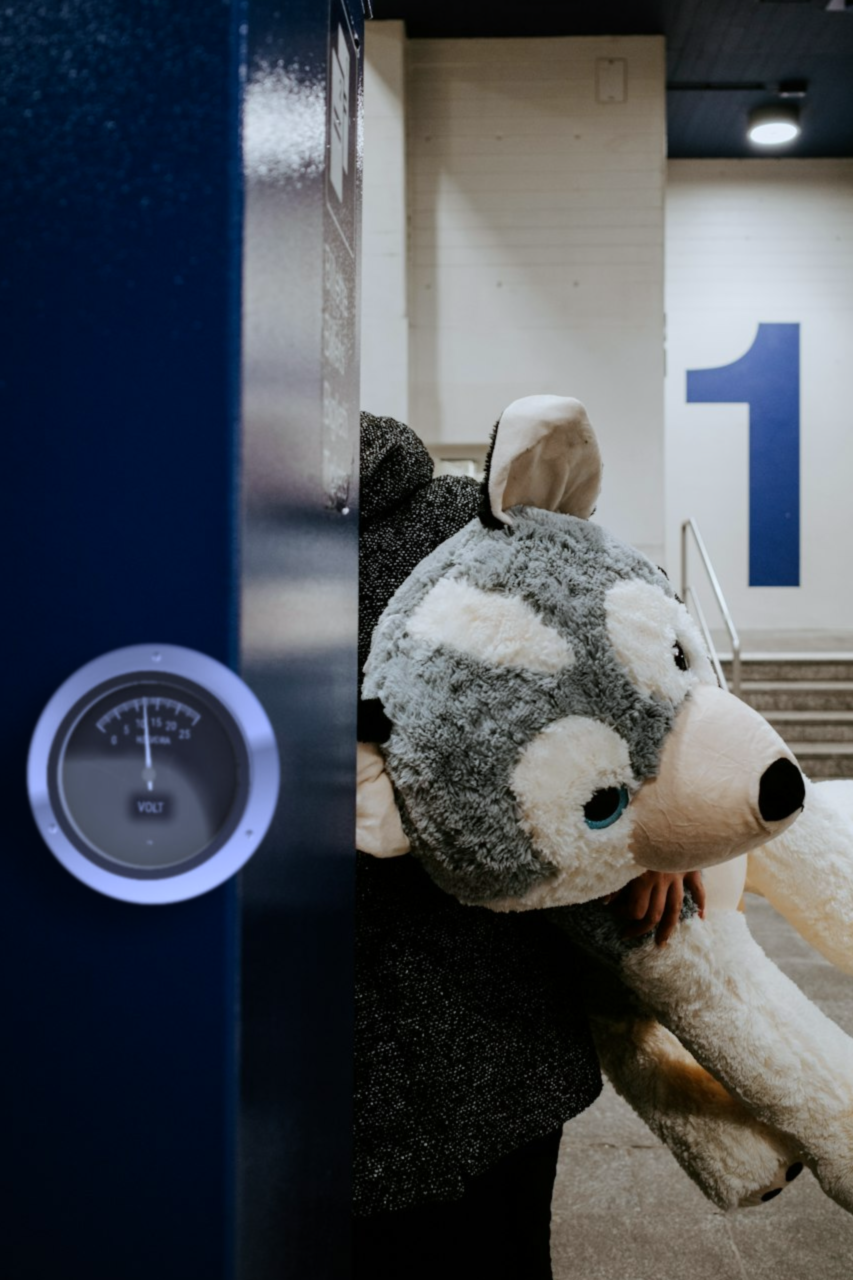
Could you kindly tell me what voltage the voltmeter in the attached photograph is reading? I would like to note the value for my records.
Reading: 12.5 V
